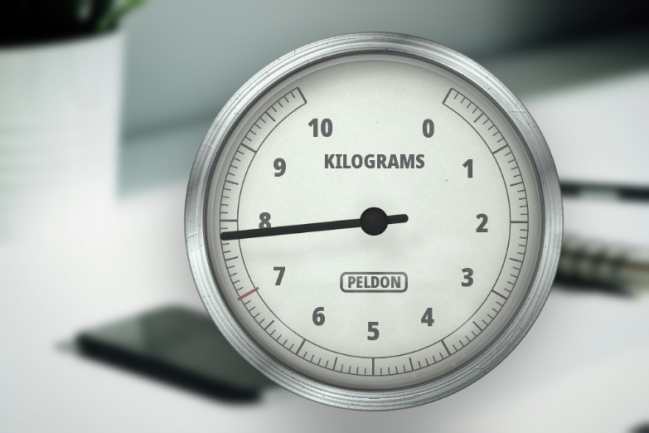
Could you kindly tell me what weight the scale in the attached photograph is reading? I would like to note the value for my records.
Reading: 7.8 kg
